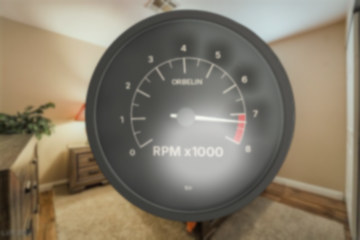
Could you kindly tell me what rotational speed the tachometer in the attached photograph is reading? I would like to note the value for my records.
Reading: 7250 rpm
